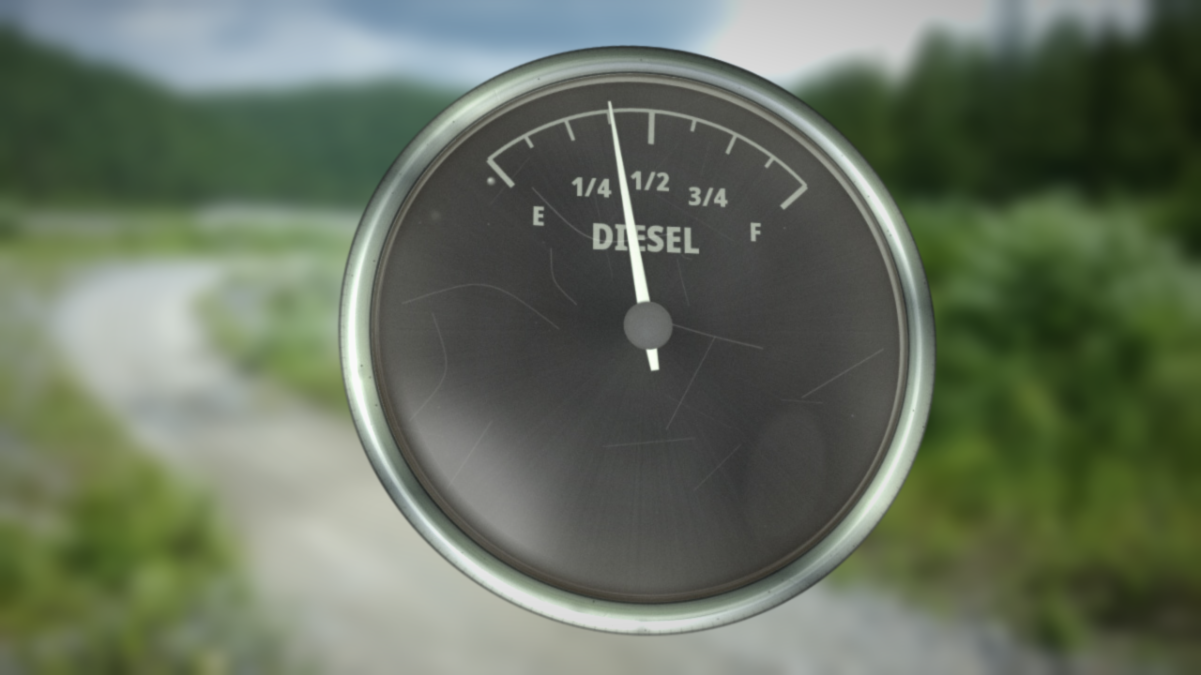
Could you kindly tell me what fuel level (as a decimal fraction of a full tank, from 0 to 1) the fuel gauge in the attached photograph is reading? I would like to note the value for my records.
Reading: 0.375
